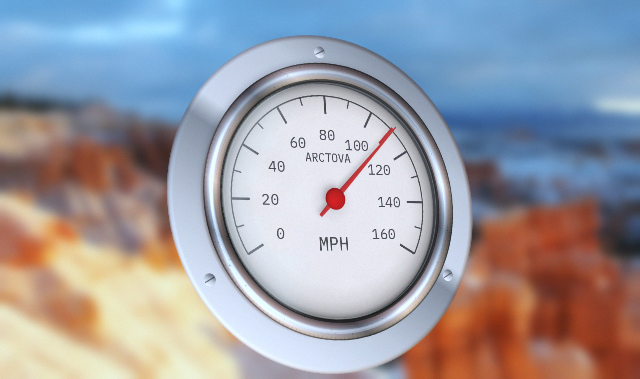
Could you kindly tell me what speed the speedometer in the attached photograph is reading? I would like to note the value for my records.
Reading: 110 mph
